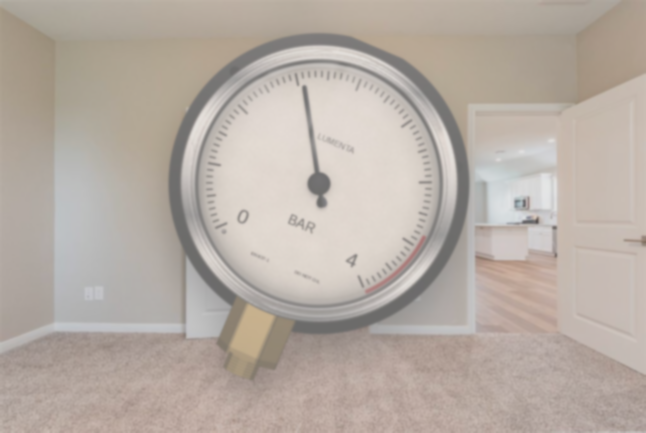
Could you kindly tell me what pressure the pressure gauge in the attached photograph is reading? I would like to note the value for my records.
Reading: 1.55 bar
